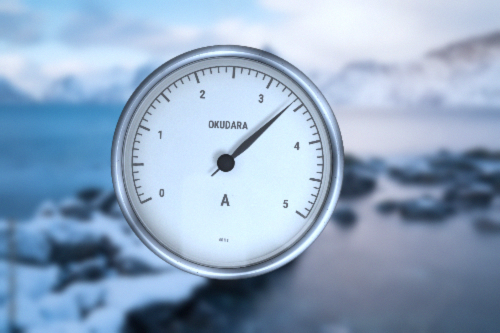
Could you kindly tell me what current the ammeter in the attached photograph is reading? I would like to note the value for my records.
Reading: 3.4 A
